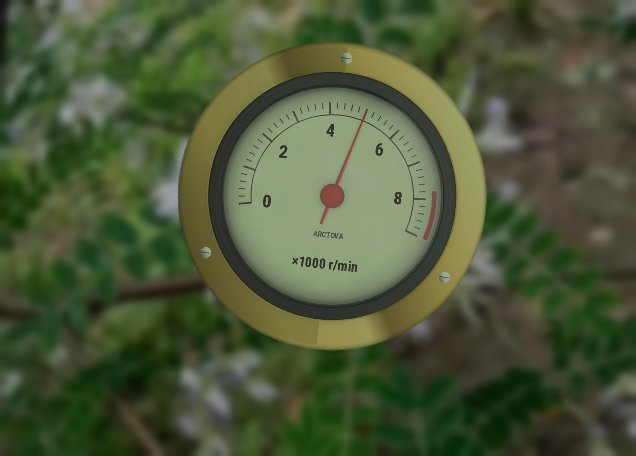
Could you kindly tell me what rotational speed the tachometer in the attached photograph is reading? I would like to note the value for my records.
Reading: 5000 rpm
